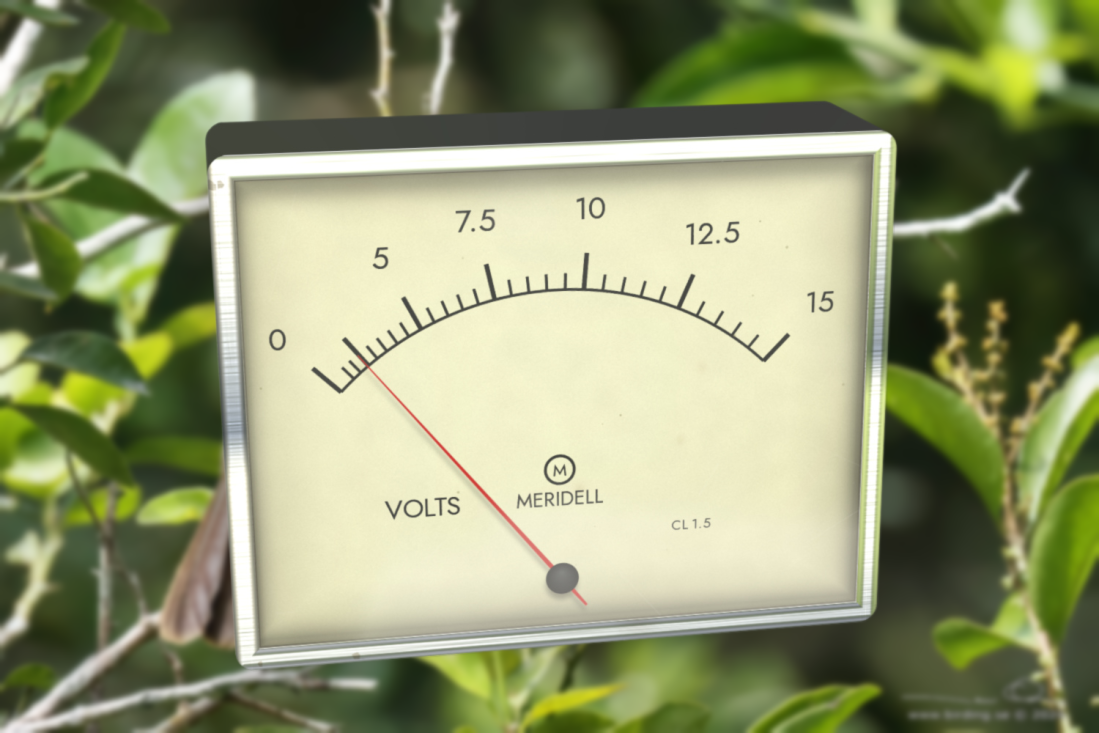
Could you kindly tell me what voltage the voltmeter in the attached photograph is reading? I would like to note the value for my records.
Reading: 2.5 V
